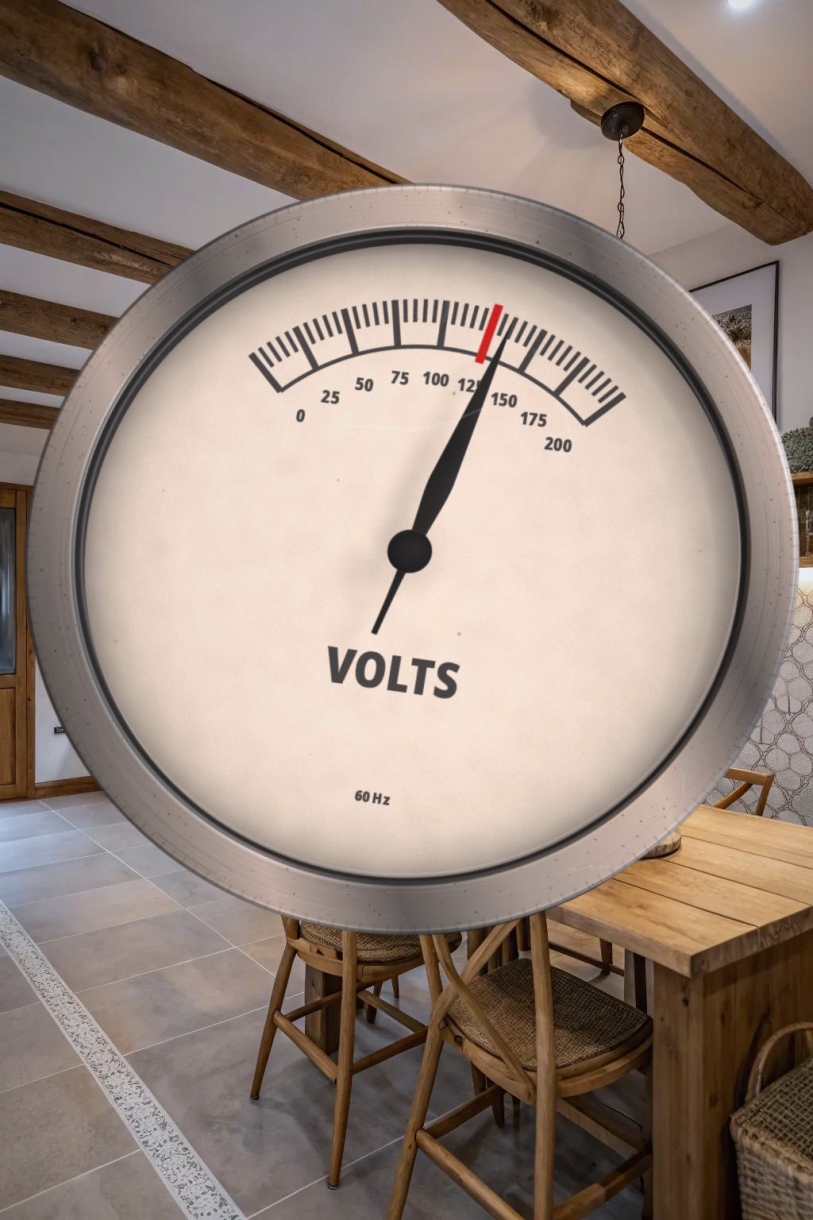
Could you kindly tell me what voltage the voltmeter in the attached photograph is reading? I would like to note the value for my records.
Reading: 135 V
